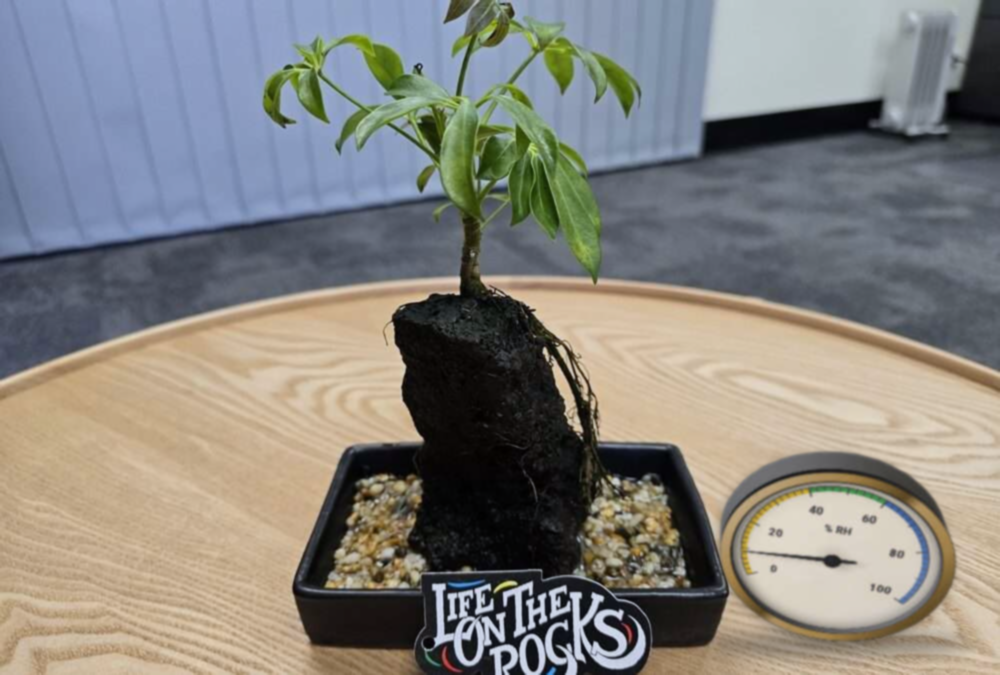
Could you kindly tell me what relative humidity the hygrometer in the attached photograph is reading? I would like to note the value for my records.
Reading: 10 %
